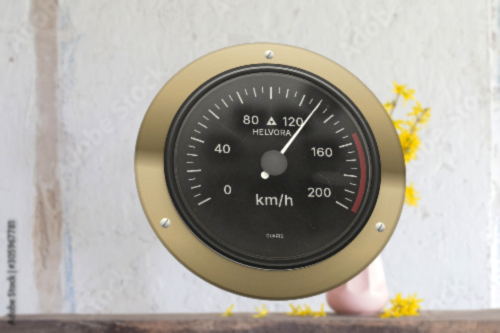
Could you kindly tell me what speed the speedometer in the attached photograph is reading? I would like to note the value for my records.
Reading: 130 km/h
